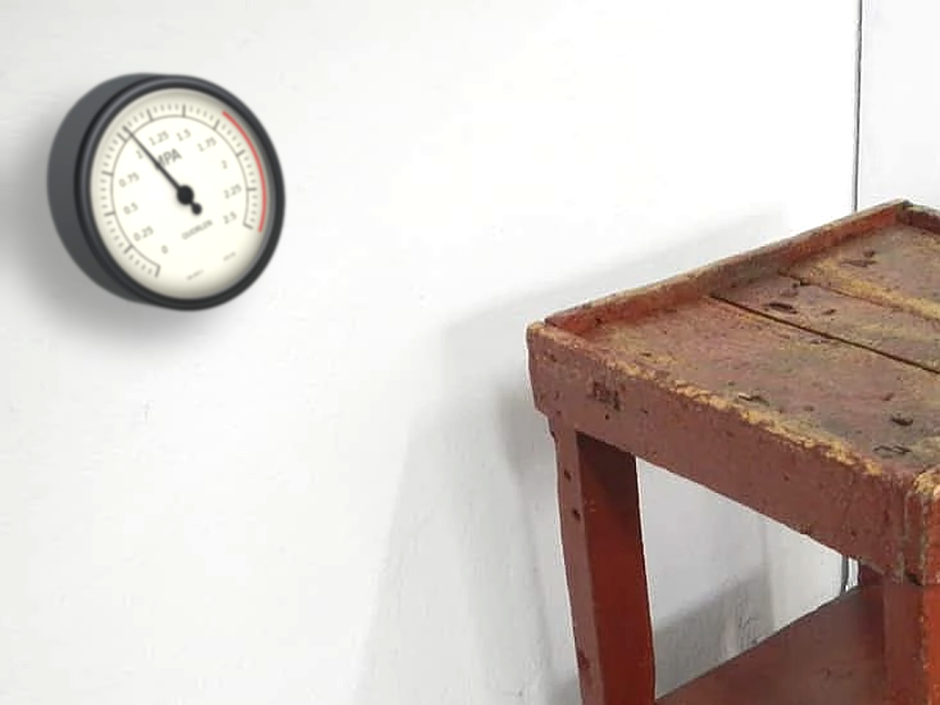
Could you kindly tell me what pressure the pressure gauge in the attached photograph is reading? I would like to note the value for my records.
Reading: 1.05 MPa
